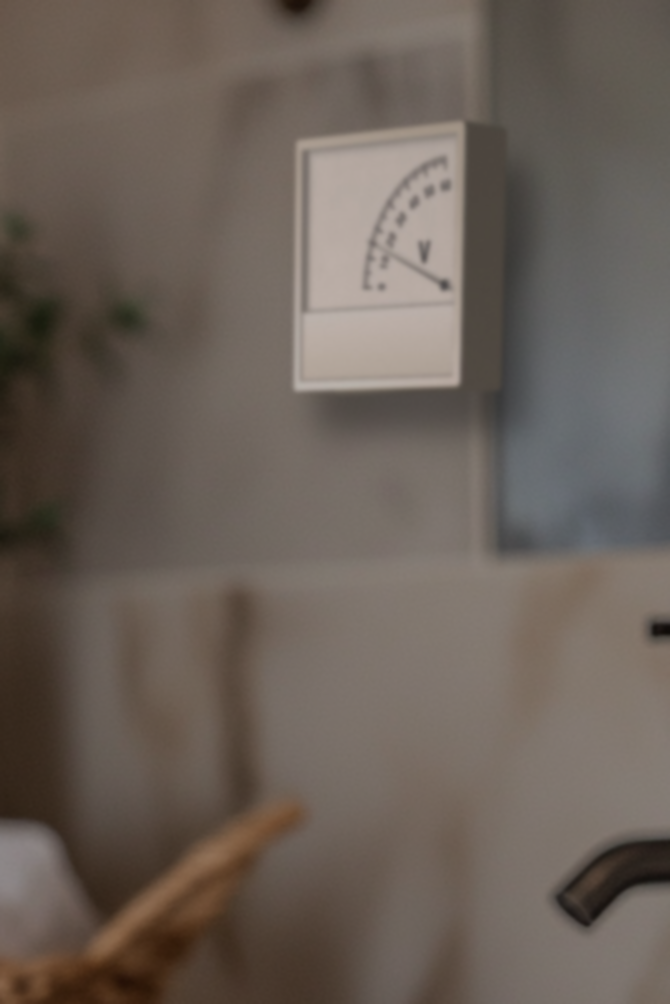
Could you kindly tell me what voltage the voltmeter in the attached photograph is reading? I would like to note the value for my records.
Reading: 15 V
